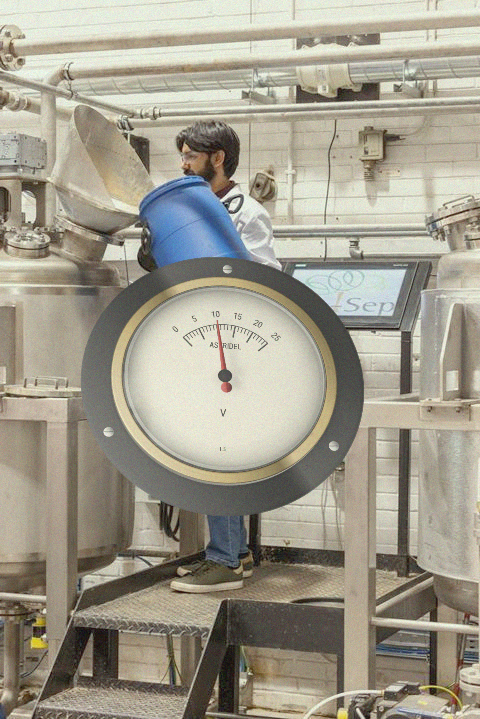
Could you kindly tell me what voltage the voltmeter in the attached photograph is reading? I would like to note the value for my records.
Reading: 10 V
